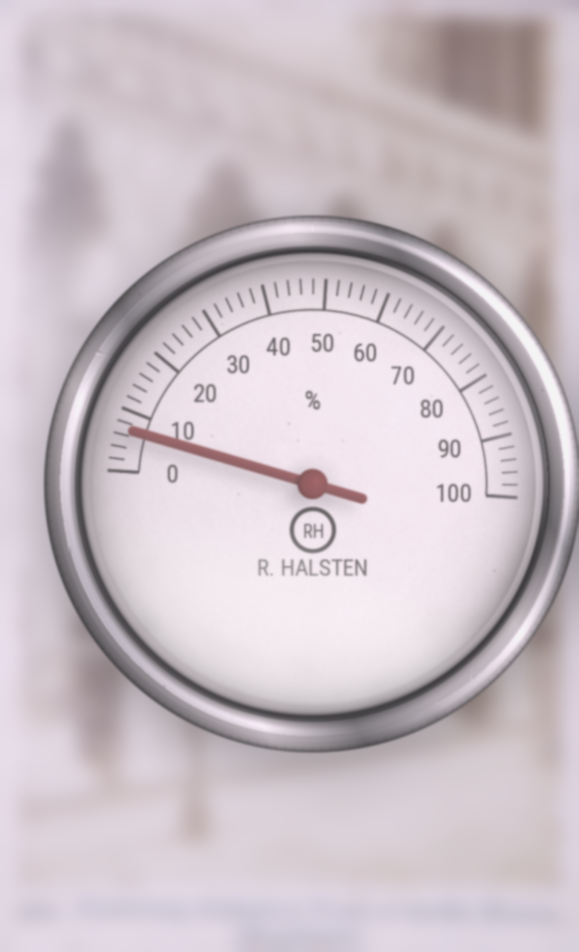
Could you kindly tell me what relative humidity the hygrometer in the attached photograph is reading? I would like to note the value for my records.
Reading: 7 %
